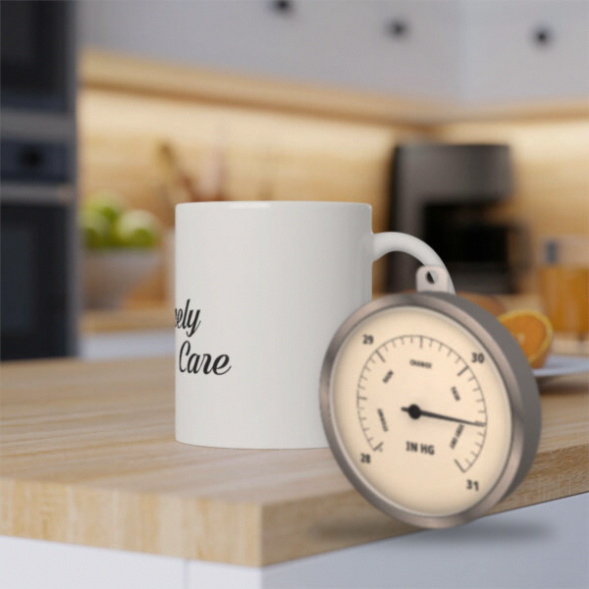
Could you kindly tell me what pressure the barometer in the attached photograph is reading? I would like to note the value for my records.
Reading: 30.5 inHg
